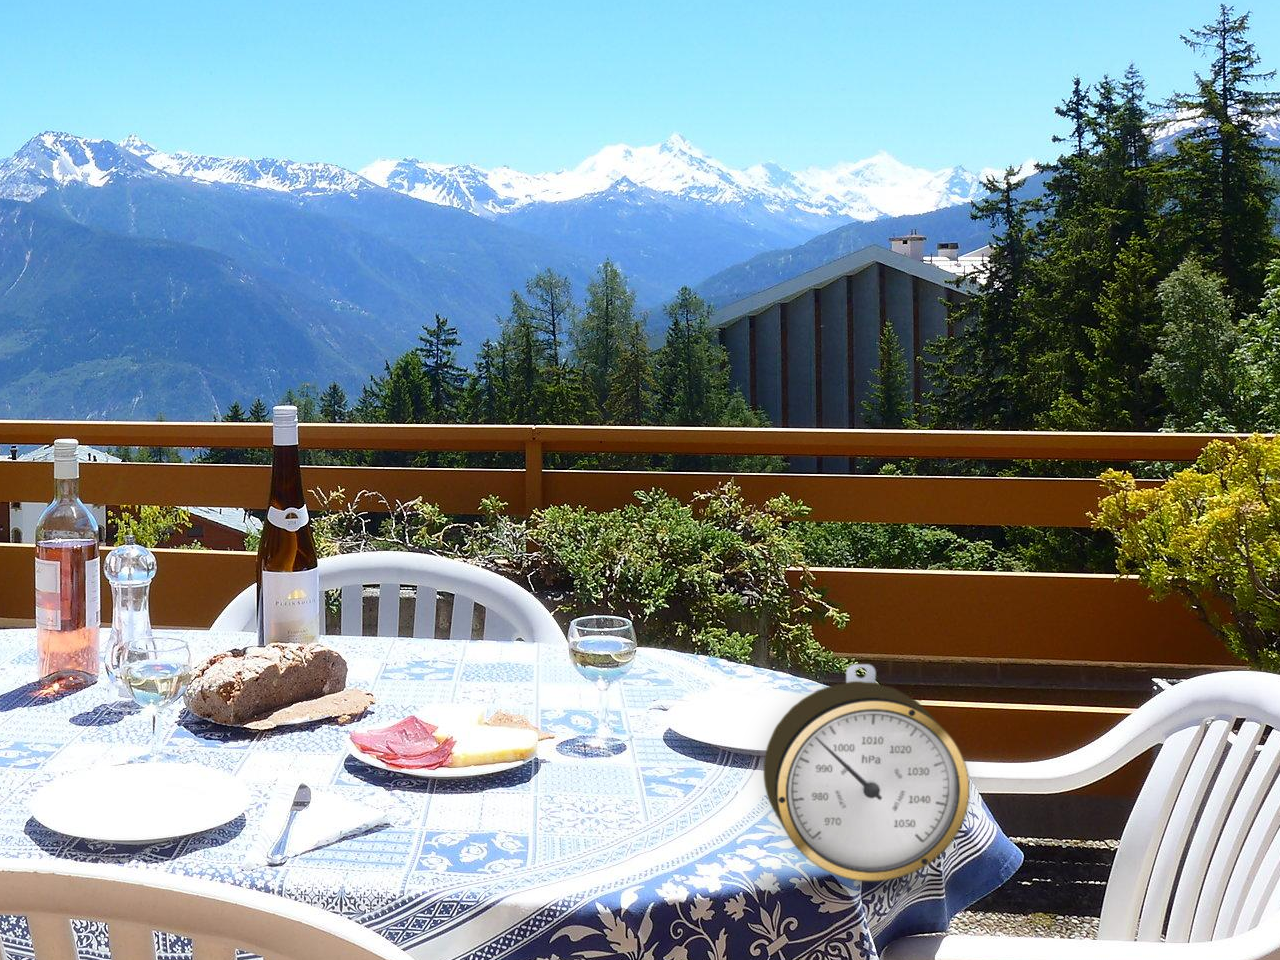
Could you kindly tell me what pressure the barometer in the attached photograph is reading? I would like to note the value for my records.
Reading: 996 hPa
